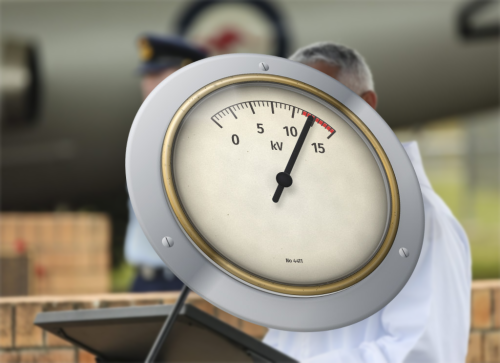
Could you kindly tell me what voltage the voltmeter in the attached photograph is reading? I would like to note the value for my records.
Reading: 12 kV
